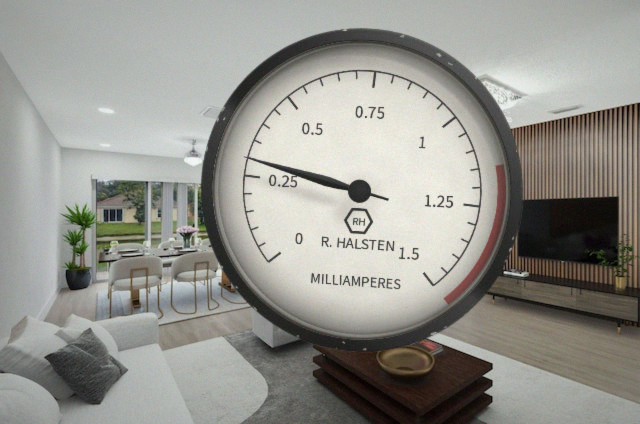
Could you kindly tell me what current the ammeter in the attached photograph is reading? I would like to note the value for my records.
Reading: 0.3 mA
